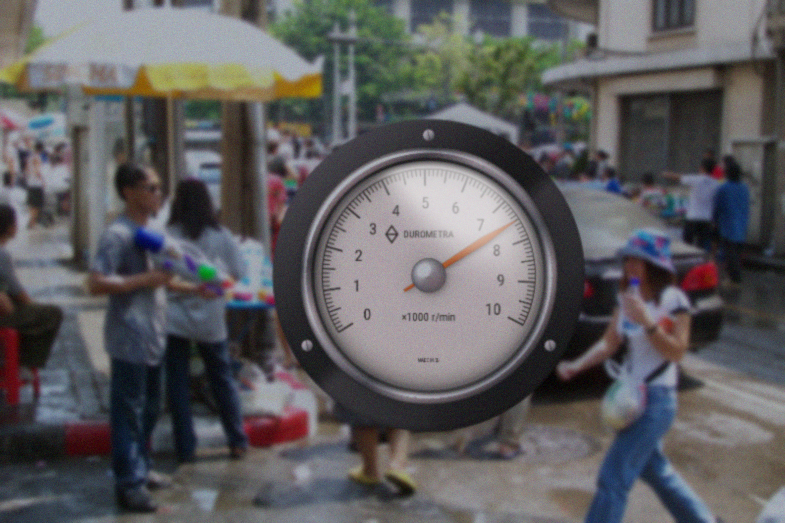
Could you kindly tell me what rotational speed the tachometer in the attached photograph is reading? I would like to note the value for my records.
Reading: 7500 rpm
